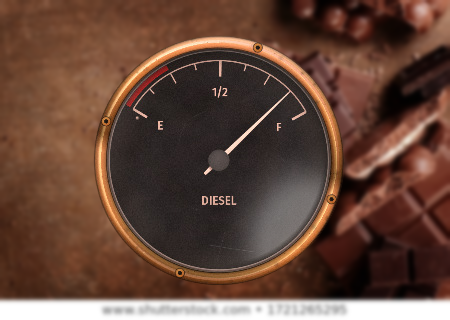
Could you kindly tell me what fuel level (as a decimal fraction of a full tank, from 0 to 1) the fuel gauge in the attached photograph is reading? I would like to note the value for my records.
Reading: 0.875
